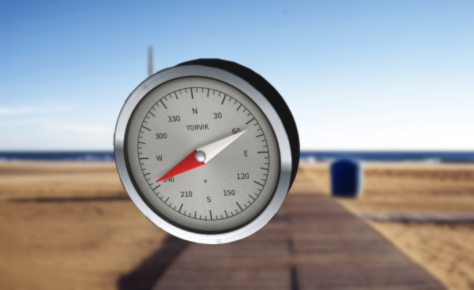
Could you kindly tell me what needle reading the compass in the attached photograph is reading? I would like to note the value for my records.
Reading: 245 °
